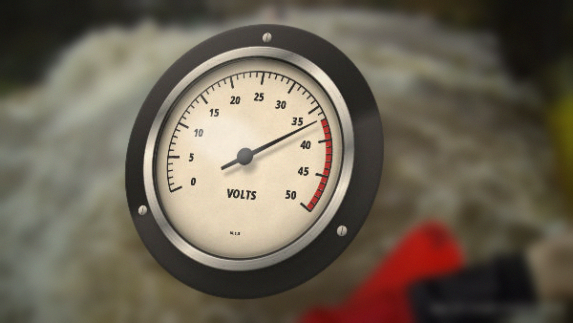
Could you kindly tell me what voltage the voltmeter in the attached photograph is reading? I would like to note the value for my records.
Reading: 37 V
